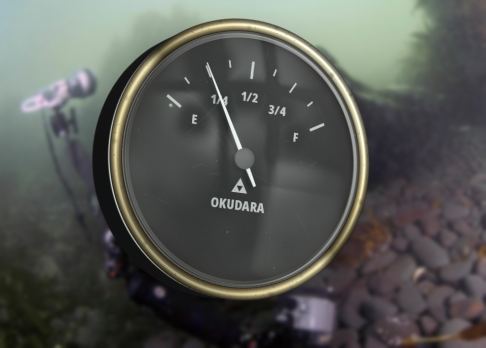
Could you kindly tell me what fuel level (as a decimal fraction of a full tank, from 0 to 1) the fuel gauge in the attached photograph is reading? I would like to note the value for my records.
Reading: 0.25
